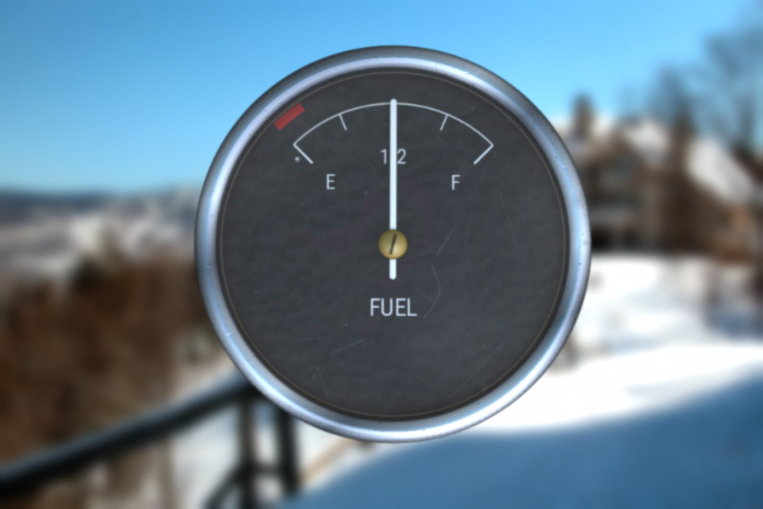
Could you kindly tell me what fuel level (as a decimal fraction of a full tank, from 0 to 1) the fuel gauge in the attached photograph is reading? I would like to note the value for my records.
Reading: 0.5
